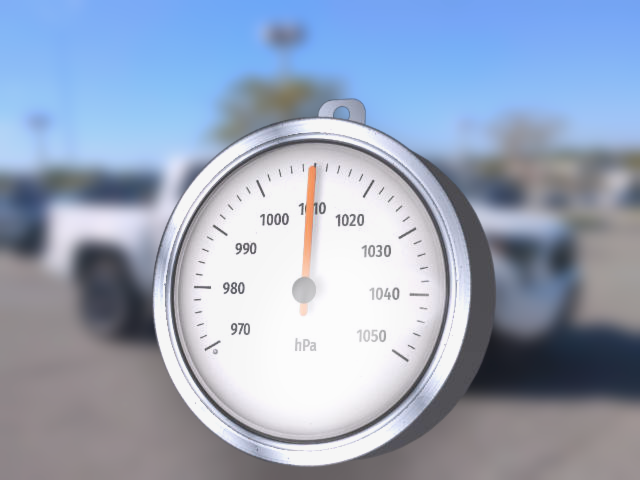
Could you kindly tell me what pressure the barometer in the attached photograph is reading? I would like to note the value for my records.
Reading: 1010 hPa
